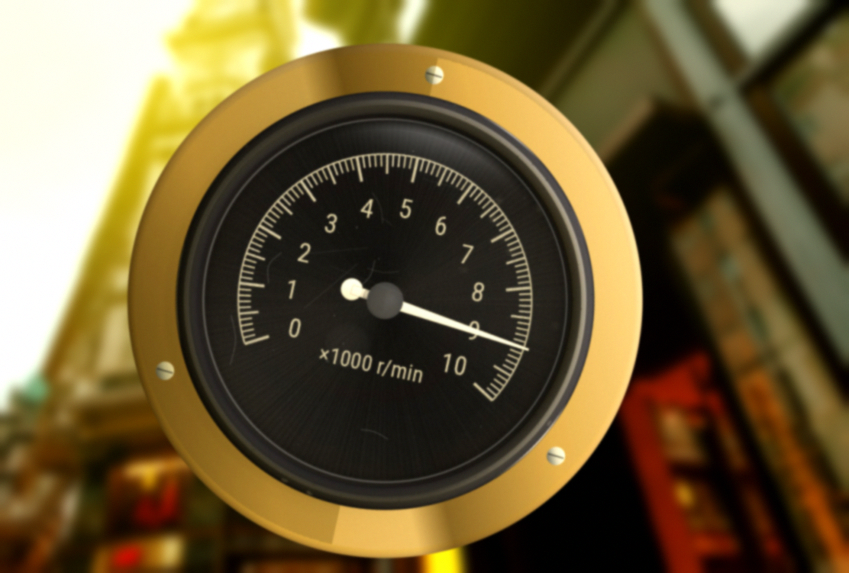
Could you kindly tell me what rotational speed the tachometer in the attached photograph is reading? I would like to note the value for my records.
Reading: 9000 rpm
